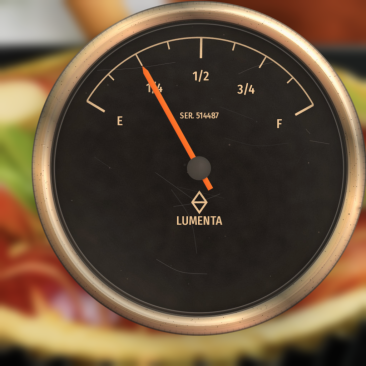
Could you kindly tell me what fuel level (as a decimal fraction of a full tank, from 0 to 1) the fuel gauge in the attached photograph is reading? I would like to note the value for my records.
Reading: 0.25
